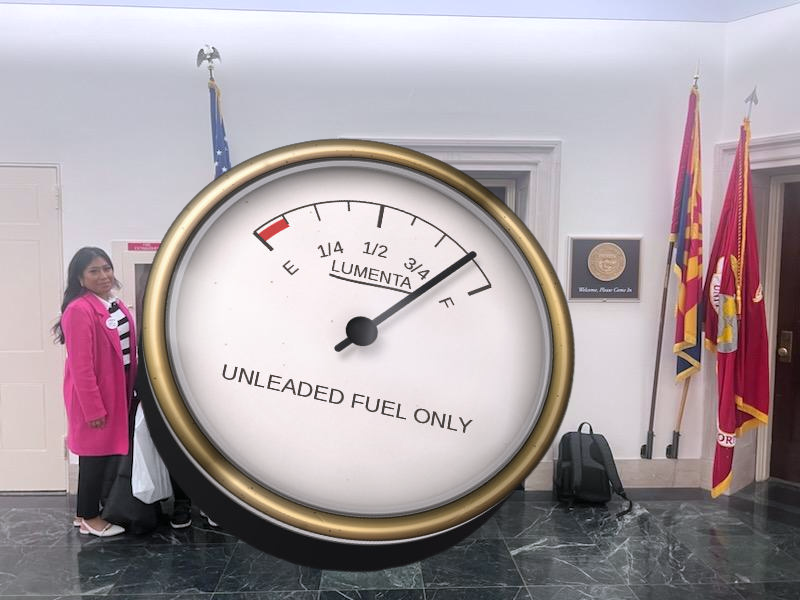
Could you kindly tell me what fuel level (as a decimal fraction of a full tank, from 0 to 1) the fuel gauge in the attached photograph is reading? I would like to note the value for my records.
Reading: 0.875
